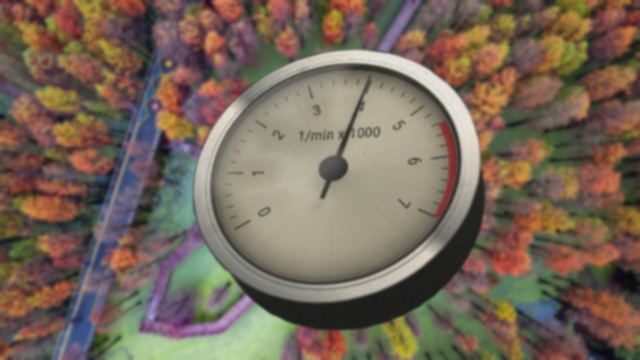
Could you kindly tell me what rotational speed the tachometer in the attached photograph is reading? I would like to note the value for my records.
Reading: 4000 rpm
